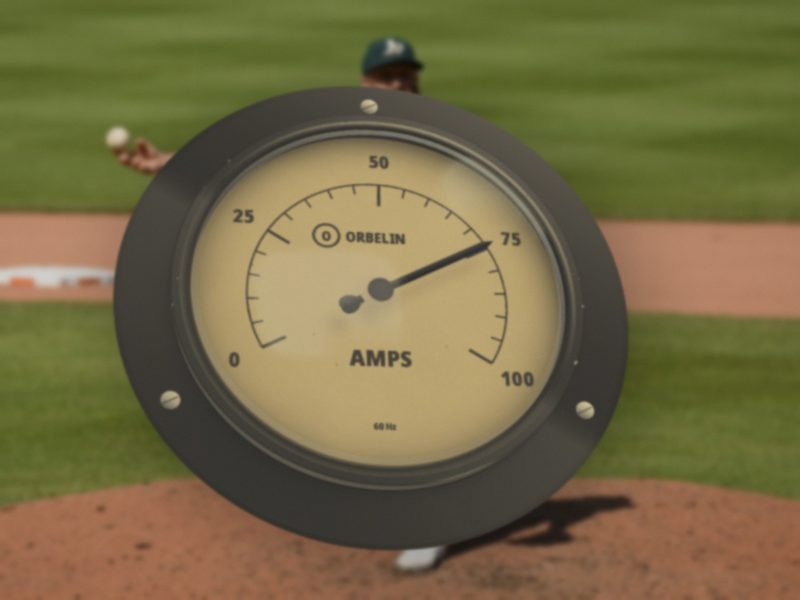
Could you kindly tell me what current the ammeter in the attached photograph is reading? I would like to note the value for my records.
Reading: 75 A
